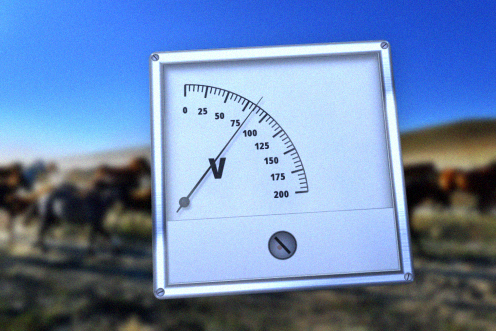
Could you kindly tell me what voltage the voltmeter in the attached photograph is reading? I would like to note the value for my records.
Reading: 85 V
